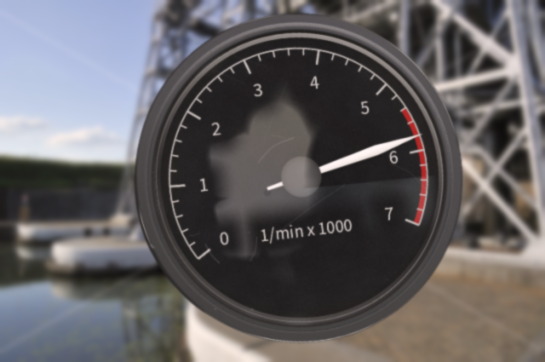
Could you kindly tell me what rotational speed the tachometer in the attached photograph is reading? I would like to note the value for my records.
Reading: 5800 rpm
